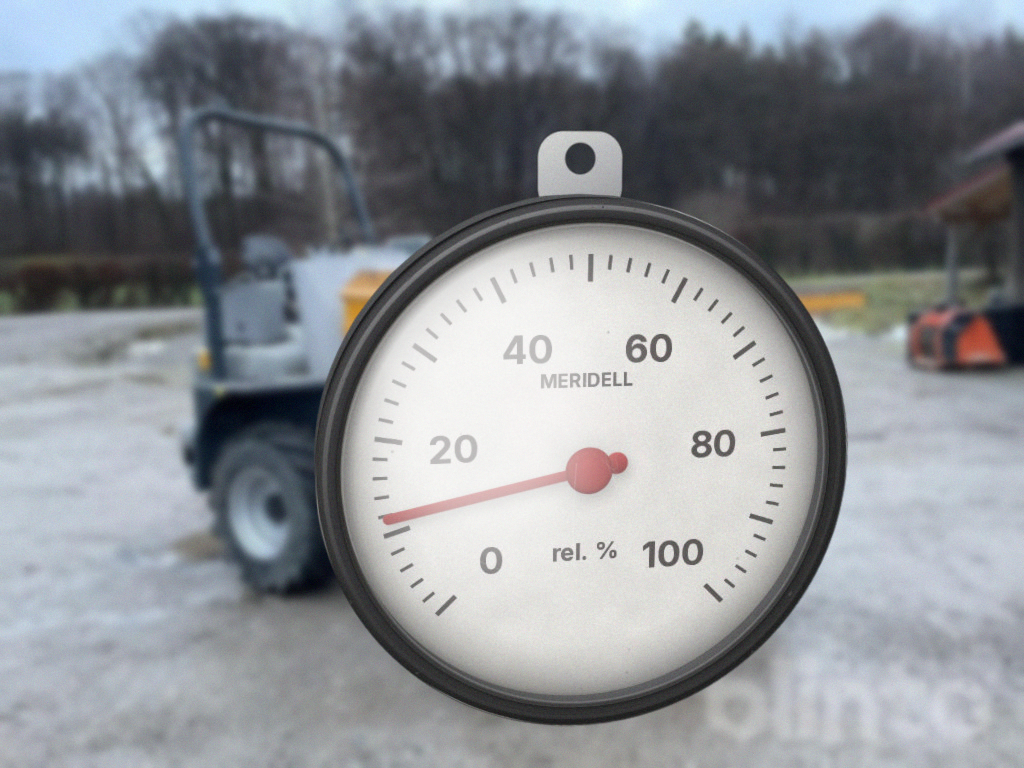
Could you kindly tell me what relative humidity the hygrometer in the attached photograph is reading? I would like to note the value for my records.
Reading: 12 %
